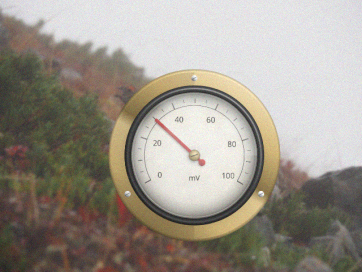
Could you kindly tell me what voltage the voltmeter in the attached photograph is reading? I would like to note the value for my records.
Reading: 30 mV
